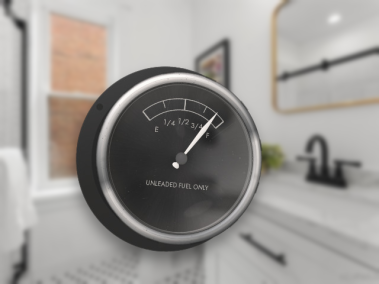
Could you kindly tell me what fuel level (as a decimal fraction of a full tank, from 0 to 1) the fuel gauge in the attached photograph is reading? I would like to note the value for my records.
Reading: 0.875
